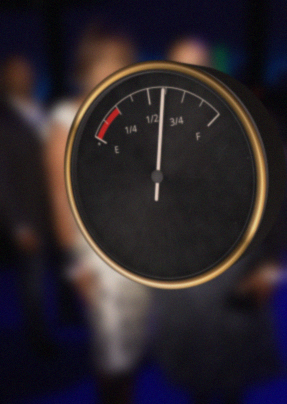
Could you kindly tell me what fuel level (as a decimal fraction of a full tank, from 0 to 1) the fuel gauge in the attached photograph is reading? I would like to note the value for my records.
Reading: 0.625
